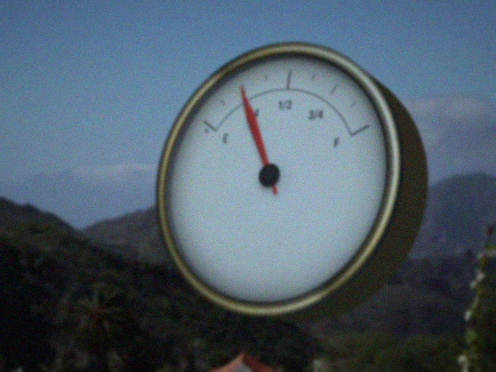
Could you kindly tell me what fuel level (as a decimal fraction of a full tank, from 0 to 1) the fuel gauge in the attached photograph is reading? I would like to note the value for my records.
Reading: 0.25
